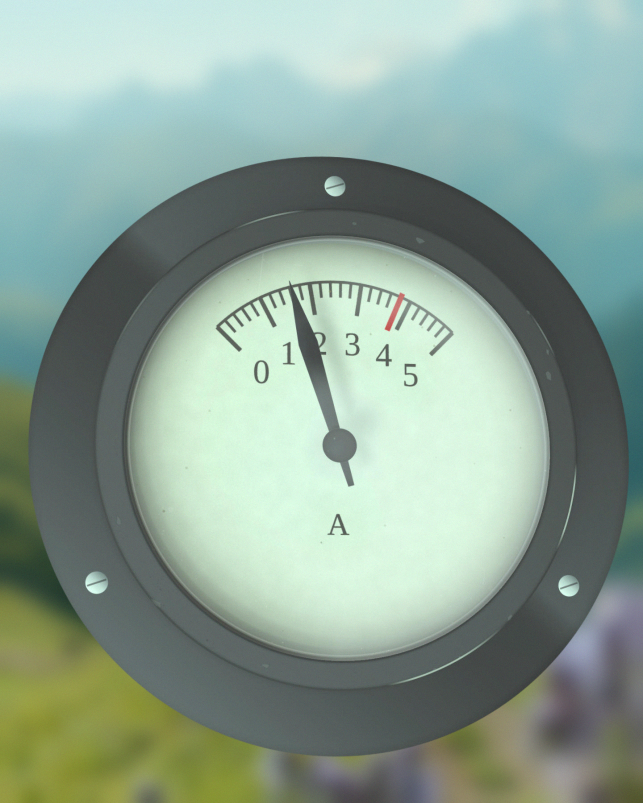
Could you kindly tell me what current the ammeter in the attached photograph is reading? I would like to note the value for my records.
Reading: 1.6 A
